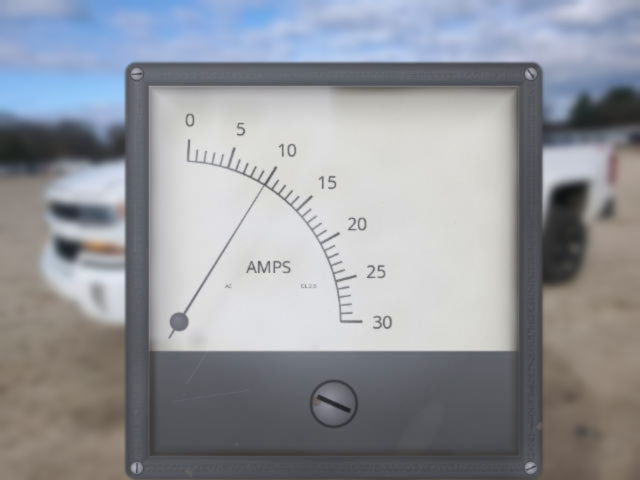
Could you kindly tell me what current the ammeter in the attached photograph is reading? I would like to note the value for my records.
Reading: 10 A
